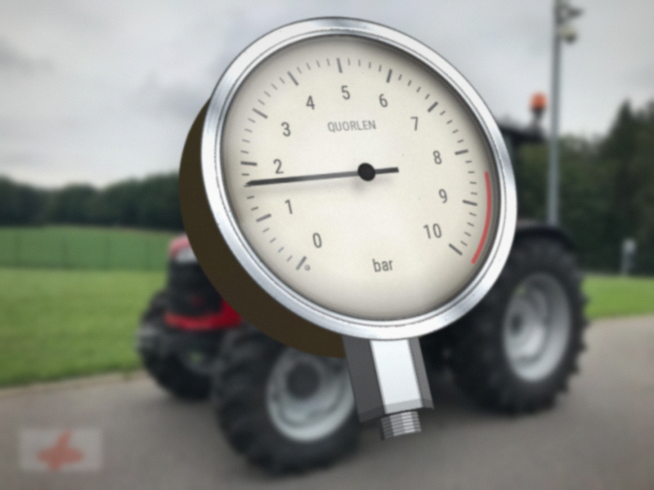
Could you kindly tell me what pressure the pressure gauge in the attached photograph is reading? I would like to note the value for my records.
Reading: 1.6 bar
